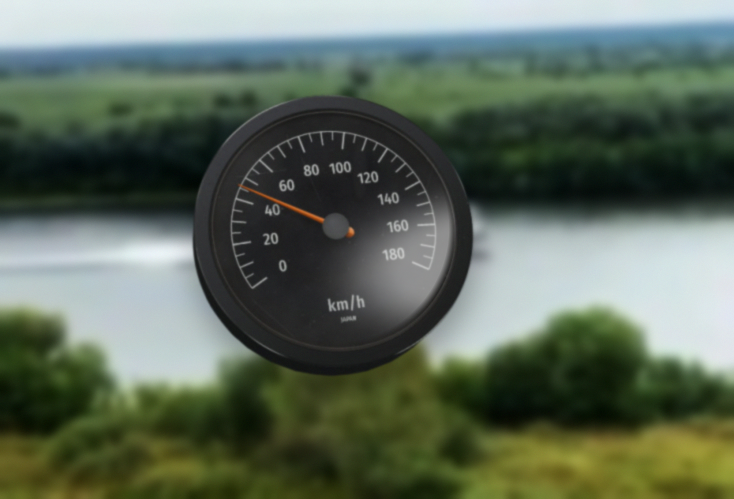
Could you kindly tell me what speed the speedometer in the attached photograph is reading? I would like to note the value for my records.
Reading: 45 km/h
